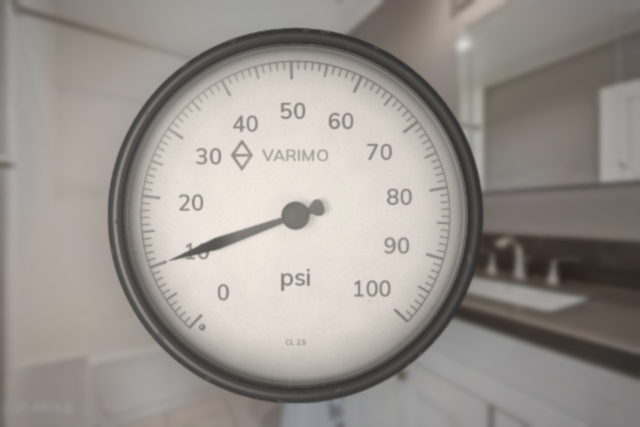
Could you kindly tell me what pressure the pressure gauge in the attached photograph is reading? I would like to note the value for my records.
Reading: 10 psi
